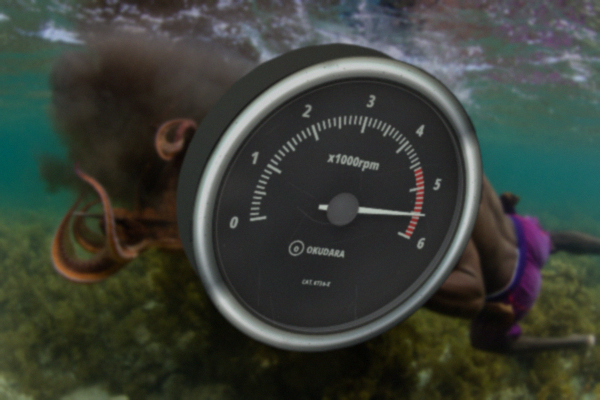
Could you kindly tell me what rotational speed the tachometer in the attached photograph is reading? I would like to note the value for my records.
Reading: 5500 rpm
